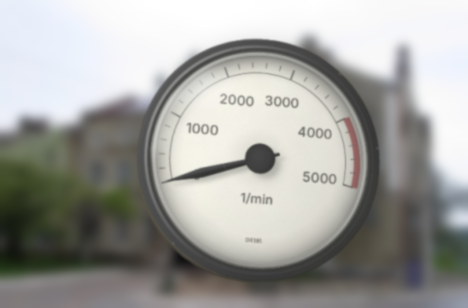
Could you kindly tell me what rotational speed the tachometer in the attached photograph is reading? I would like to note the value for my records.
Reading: 0 rpm
